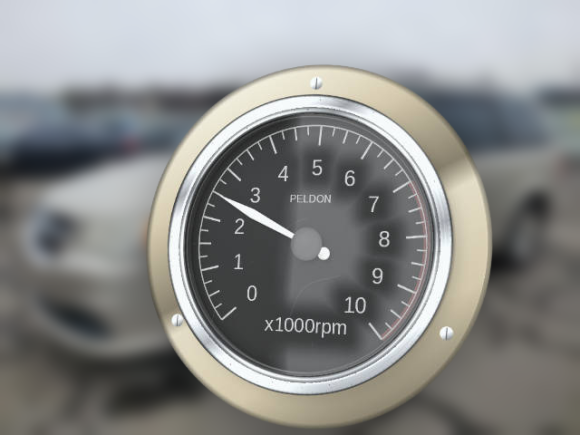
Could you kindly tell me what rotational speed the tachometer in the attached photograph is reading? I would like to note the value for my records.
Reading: 2500 rpm
